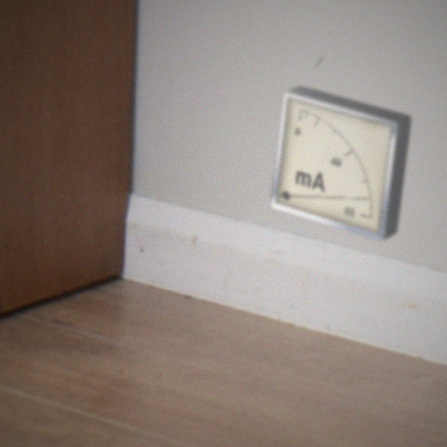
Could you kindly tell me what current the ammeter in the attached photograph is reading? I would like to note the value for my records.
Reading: 55 mA
